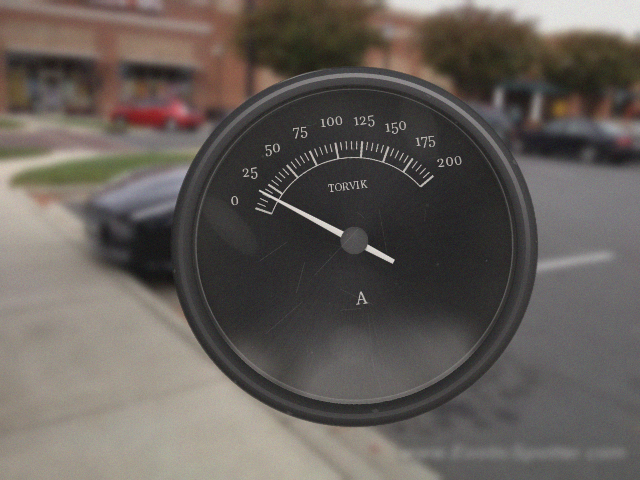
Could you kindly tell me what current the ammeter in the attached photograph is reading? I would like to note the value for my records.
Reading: 15 A
